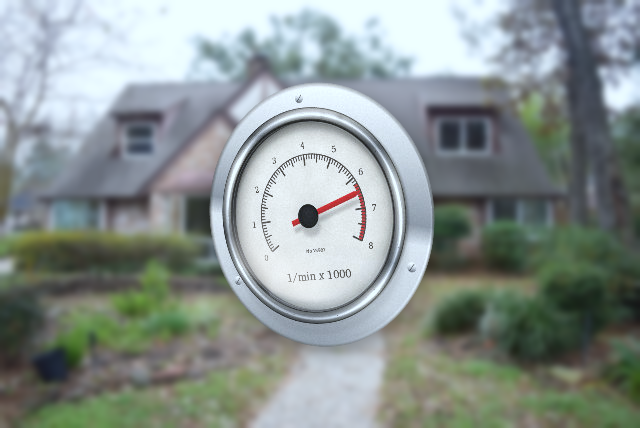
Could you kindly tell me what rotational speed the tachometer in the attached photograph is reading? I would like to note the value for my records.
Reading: 6500 rpm
